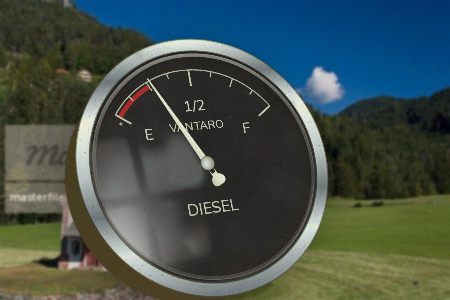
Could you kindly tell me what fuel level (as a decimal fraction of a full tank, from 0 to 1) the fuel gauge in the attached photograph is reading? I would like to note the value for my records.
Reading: 0.25
